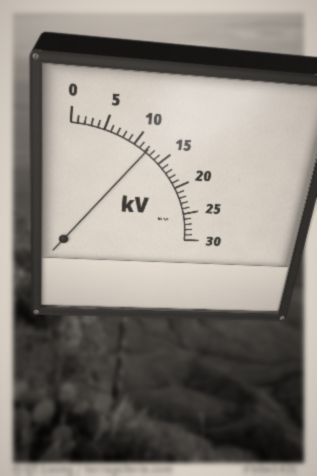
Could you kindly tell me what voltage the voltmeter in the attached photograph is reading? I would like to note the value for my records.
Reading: 12 kV
